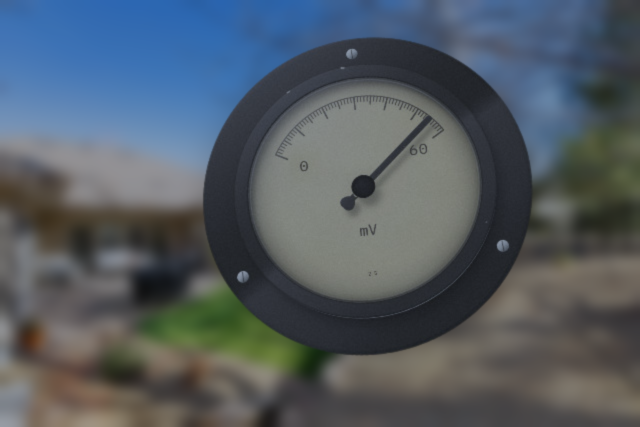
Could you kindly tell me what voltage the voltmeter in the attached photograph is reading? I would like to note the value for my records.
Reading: 55 mV
